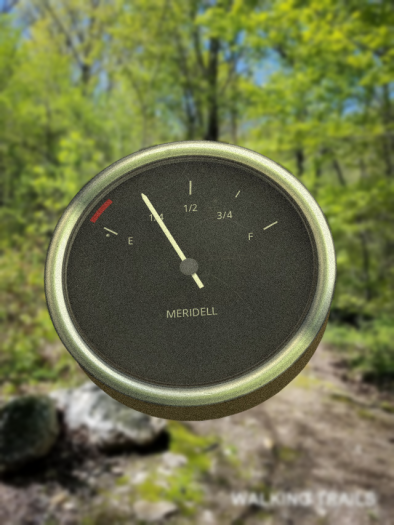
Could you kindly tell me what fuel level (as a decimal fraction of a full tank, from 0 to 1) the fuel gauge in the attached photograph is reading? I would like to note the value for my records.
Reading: 0.25
